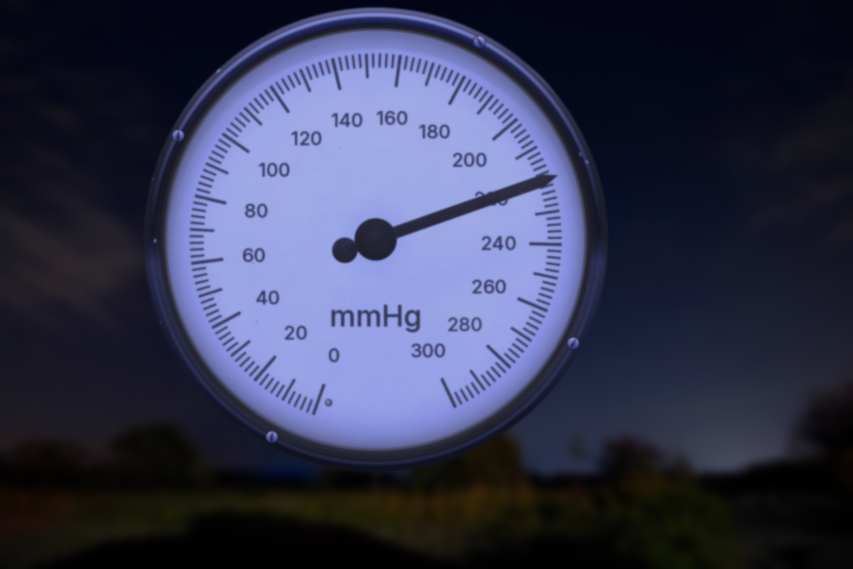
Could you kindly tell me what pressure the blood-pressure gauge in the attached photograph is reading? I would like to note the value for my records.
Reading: 220 mmHg
